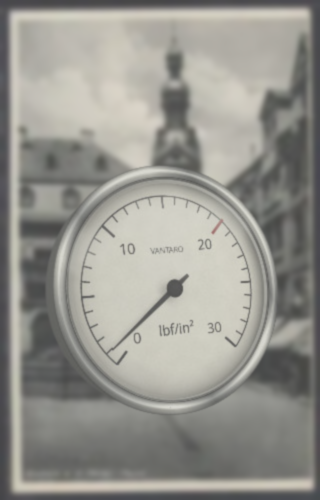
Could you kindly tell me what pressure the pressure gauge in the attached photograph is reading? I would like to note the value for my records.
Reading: 1 psi
